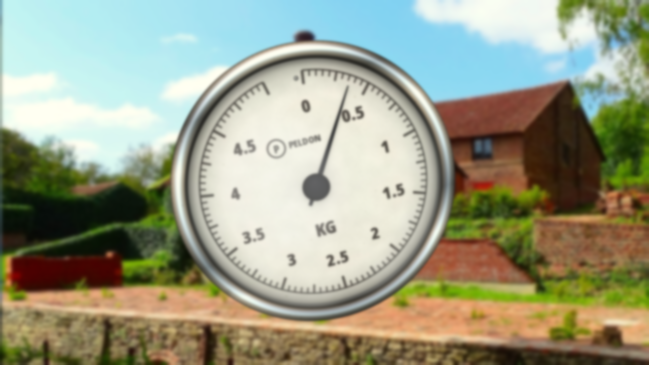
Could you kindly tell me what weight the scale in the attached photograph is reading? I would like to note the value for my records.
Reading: 0.35 kg
